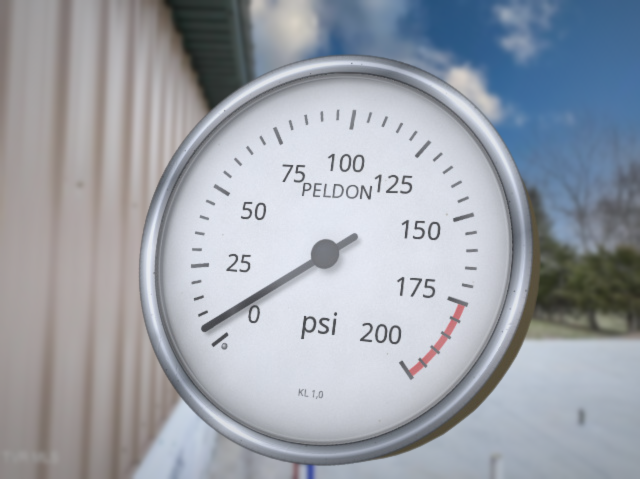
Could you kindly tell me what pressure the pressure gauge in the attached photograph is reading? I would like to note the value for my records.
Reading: 5 psi
